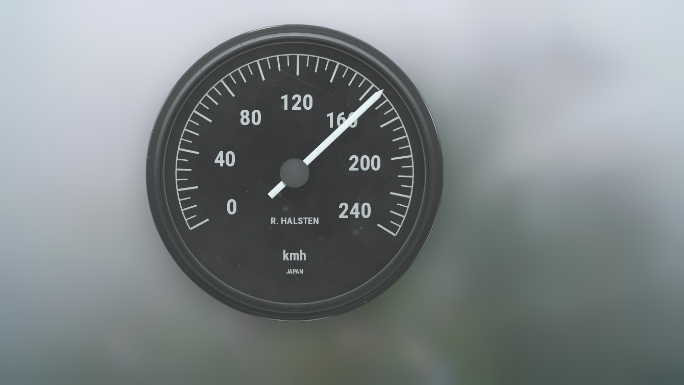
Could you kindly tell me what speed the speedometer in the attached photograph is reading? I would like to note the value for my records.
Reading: 165 km/h
